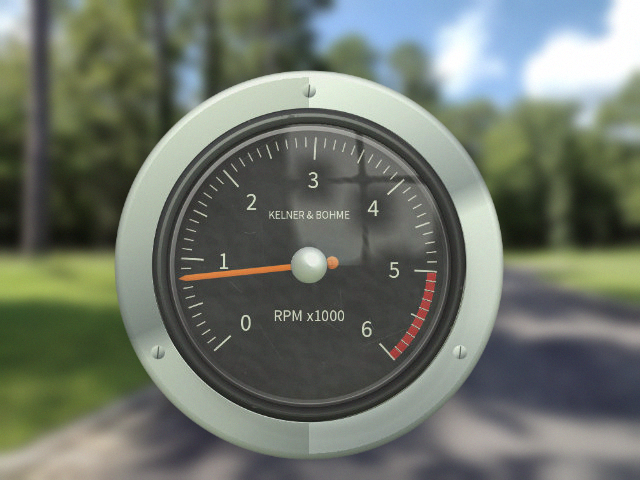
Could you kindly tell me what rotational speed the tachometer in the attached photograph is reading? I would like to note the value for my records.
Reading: 800 rpm
